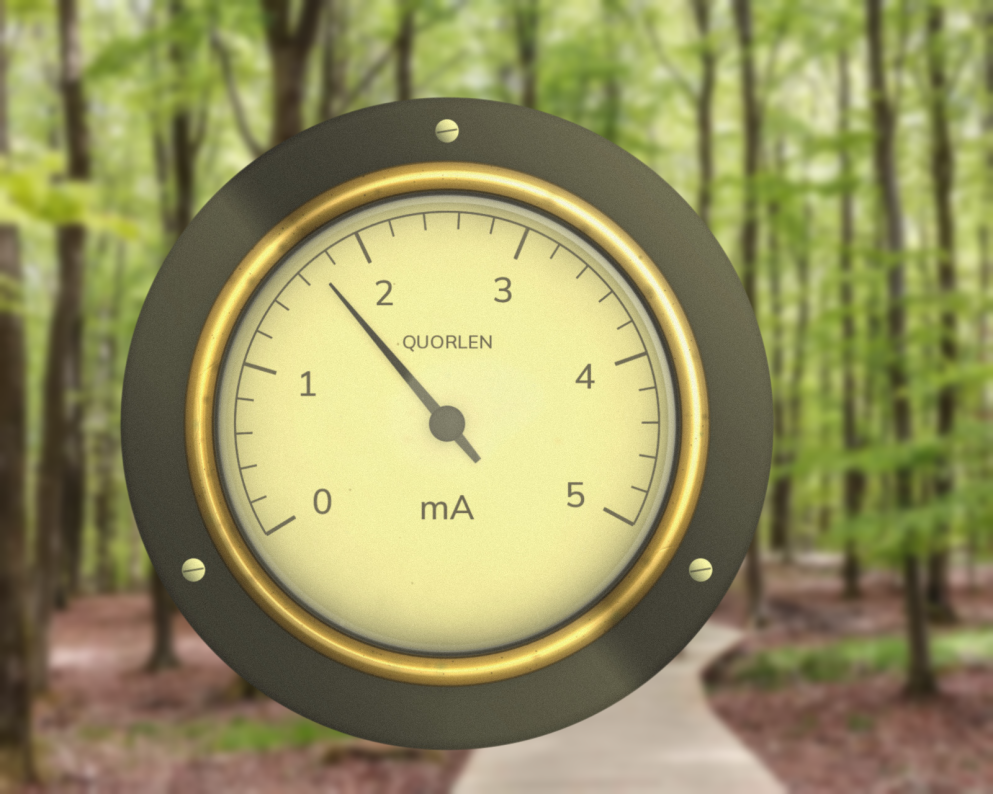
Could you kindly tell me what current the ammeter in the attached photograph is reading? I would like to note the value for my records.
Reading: 1.7 mA
